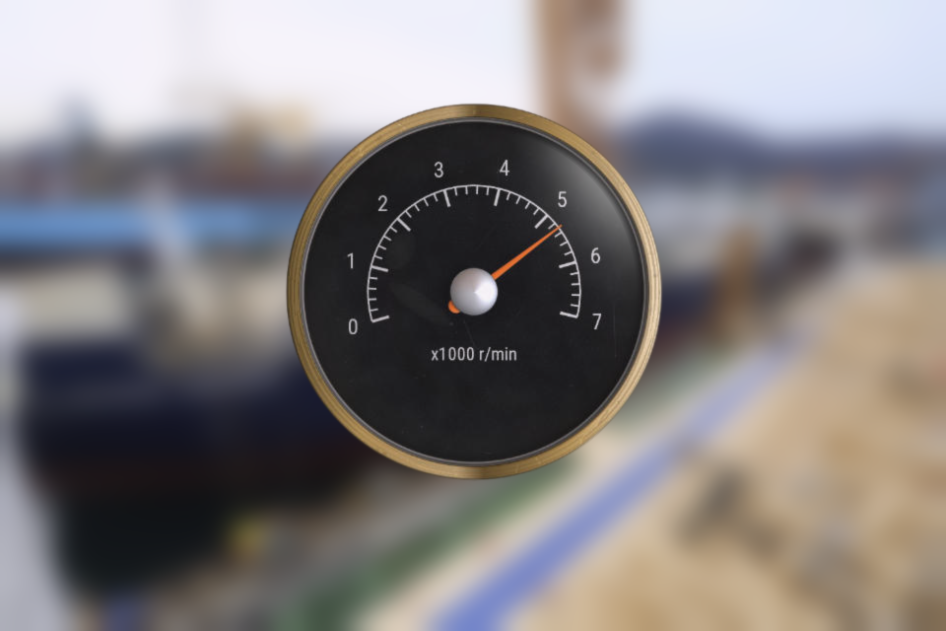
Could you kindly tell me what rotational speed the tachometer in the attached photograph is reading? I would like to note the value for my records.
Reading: 5300 rpm
